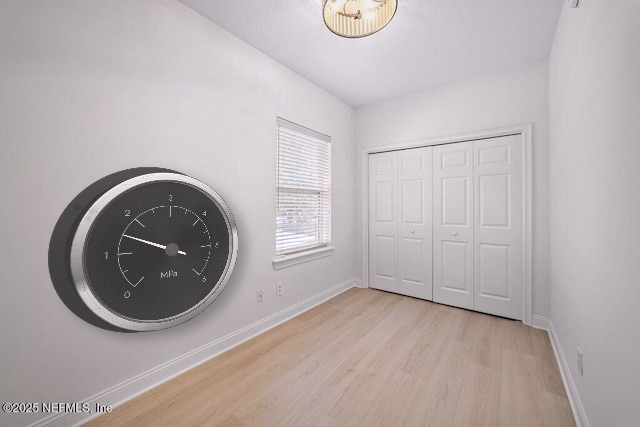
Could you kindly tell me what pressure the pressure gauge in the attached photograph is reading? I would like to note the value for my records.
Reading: 1.5 MPa
